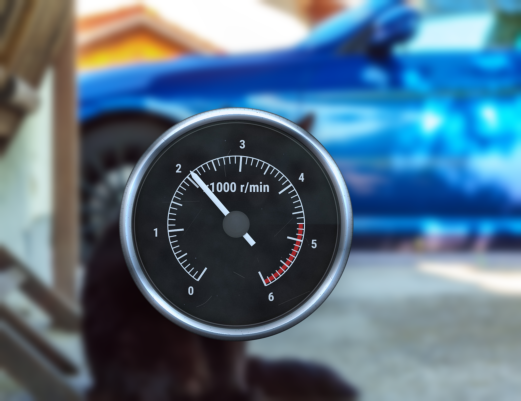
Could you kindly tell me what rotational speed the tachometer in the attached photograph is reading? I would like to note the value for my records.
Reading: 2100 rpm
